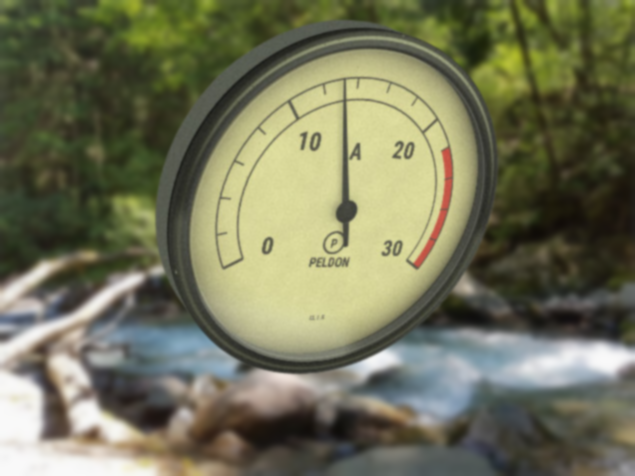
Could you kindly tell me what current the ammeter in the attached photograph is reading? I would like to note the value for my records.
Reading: 13 A
